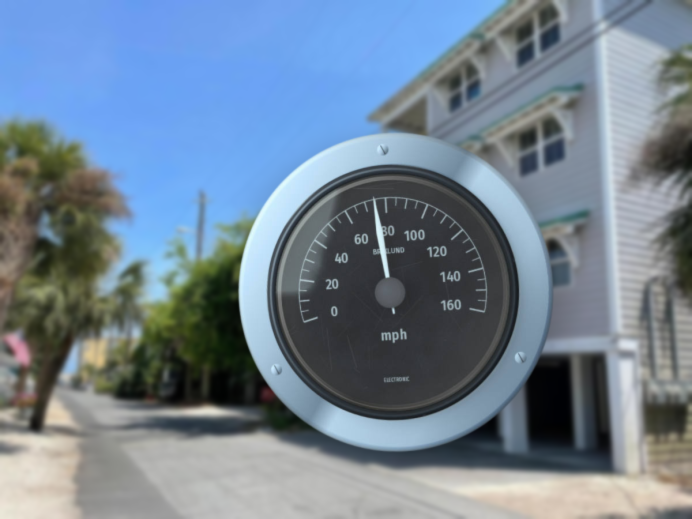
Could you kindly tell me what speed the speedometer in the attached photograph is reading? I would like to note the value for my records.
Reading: 75 mph
